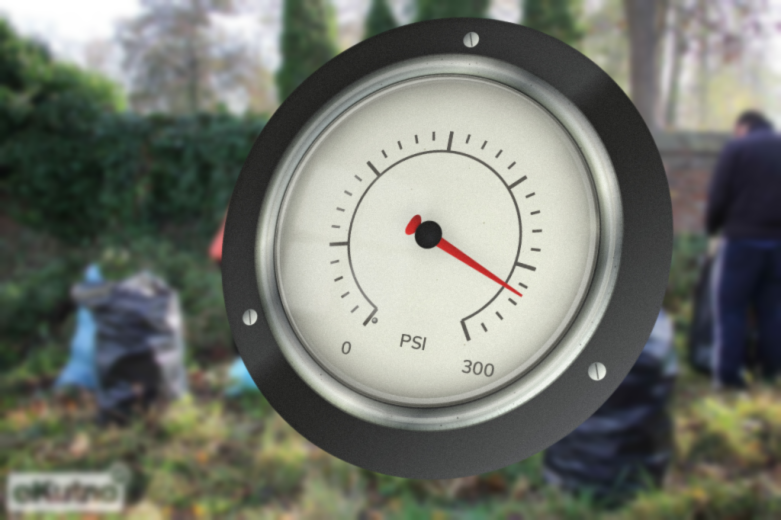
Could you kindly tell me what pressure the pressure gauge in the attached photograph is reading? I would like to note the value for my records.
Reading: 265 psi
